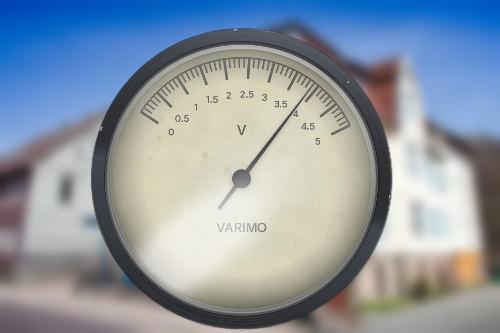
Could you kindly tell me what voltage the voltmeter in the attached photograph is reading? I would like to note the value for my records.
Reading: 3.9 V
